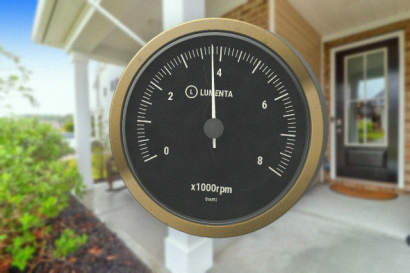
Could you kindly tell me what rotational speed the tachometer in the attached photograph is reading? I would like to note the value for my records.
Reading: 3800 rpm
